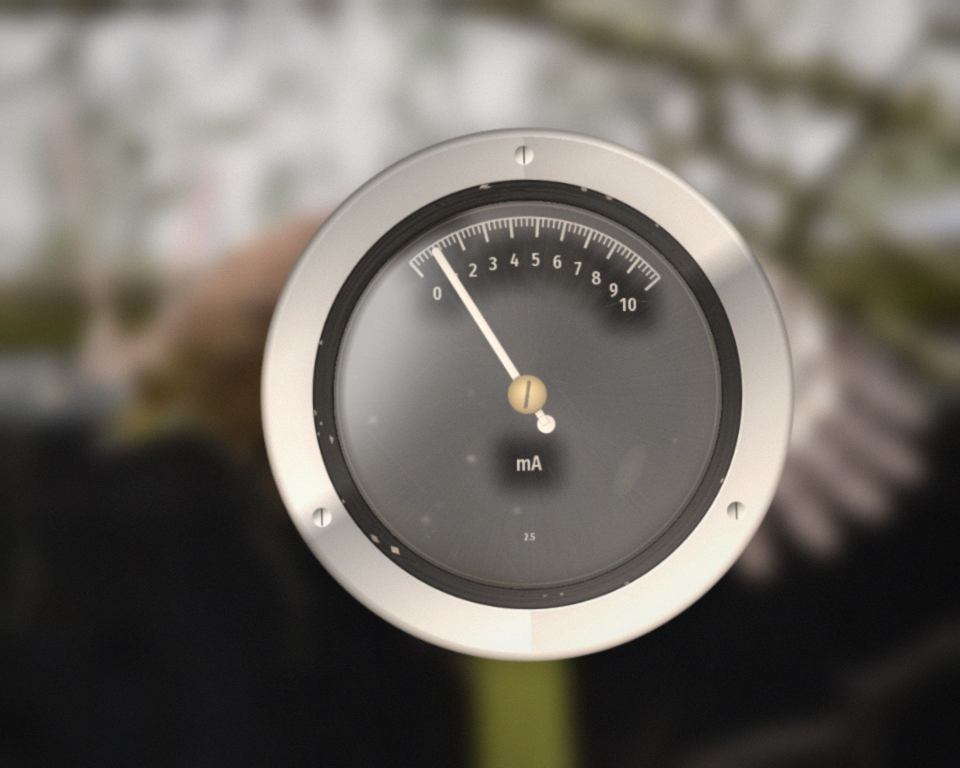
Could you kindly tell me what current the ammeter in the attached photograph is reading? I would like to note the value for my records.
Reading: 1 mA
